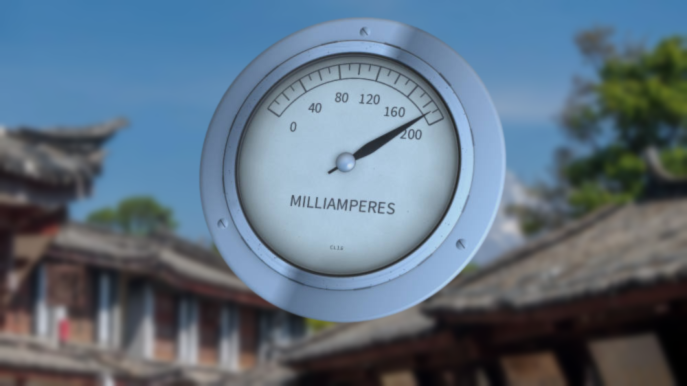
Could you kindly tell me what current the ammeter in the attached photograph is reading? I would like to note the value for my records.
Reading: 190 mA
